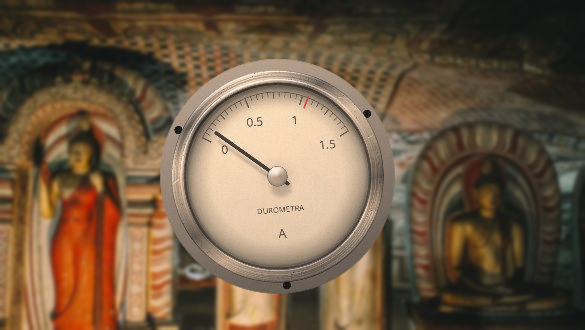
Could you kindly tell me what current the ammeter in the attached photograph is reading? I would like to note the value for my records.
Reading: 0.1 A
